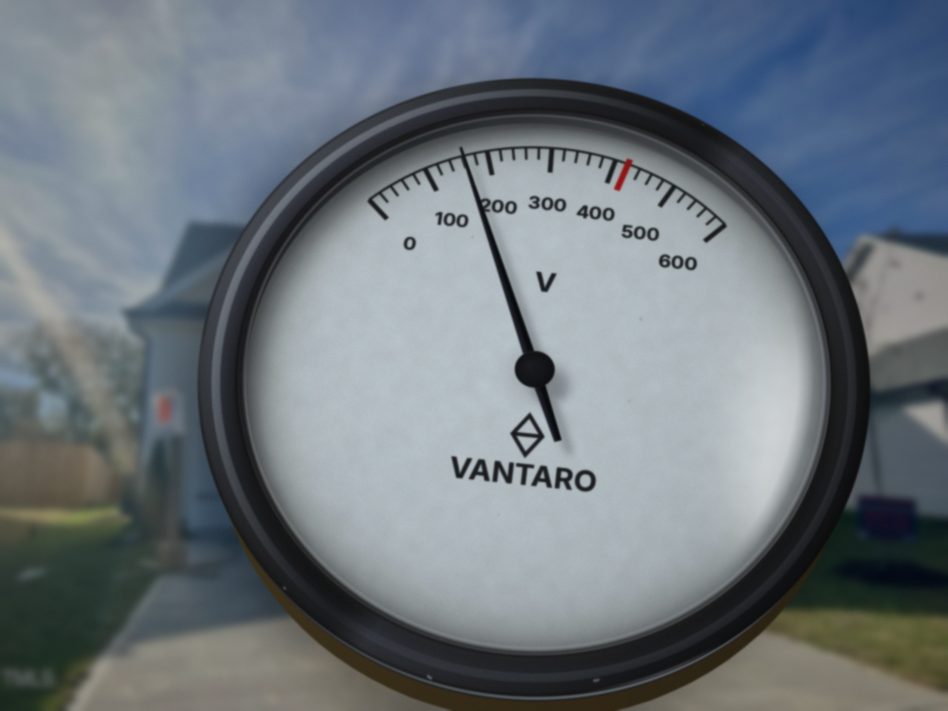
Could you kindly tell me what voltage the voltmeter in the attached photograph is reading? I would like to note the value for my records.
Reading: 160 V
